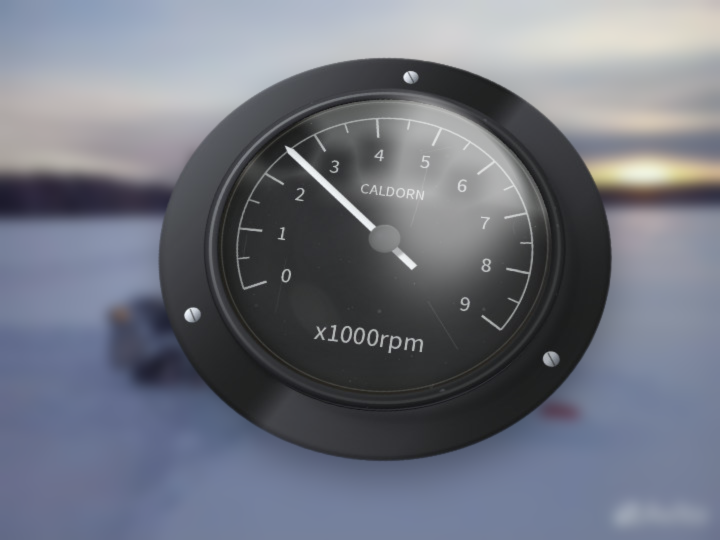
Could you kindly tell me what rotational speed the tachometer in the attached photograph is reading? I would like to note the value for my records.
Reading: 2500 rpm
